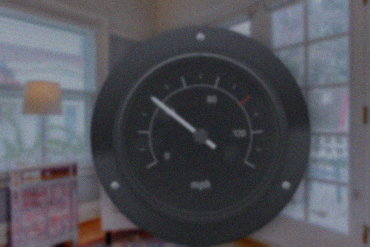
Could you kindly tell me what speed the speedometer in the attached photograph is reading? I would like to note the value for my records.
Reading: 40 mph
